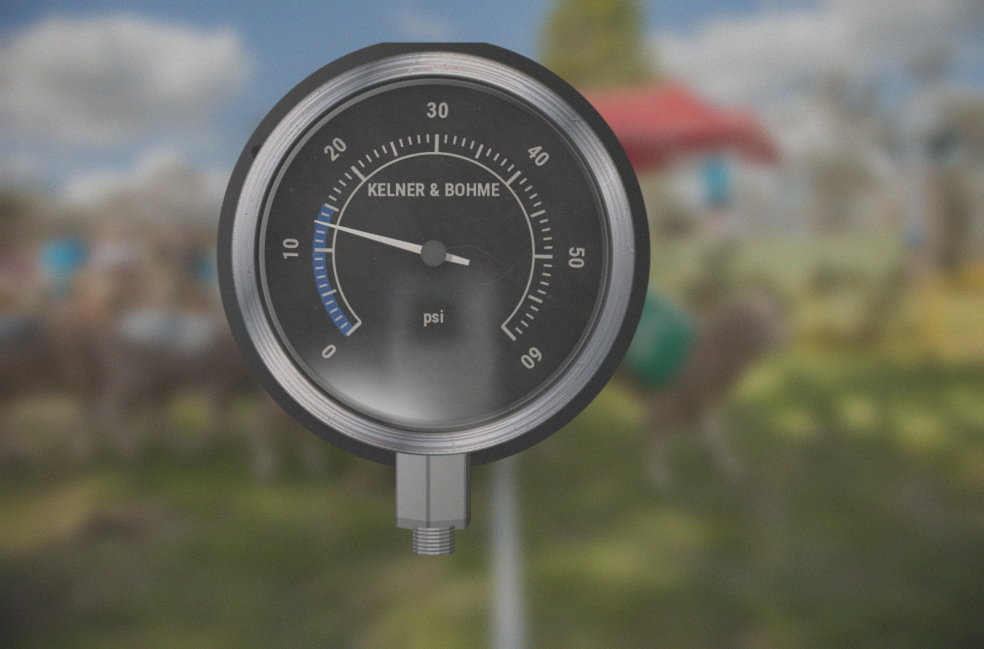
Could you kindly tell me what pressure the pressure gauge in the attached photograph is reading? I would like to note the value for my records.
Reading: 13 psi
